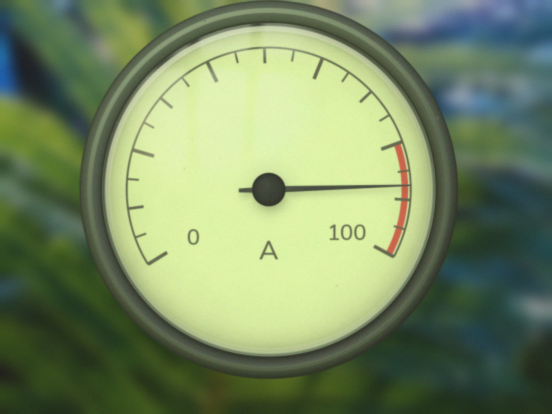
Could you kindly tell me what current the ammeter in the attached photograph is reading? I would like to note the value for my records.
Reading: 87.5 A
